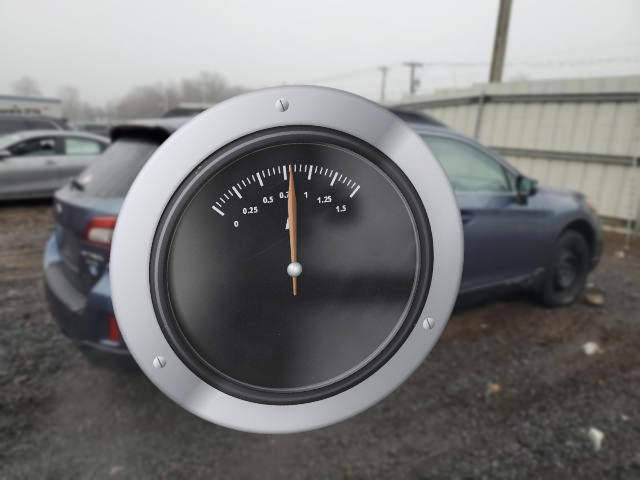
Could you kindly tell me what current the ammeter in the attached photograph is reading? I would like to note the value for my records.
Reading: 0.8 A
